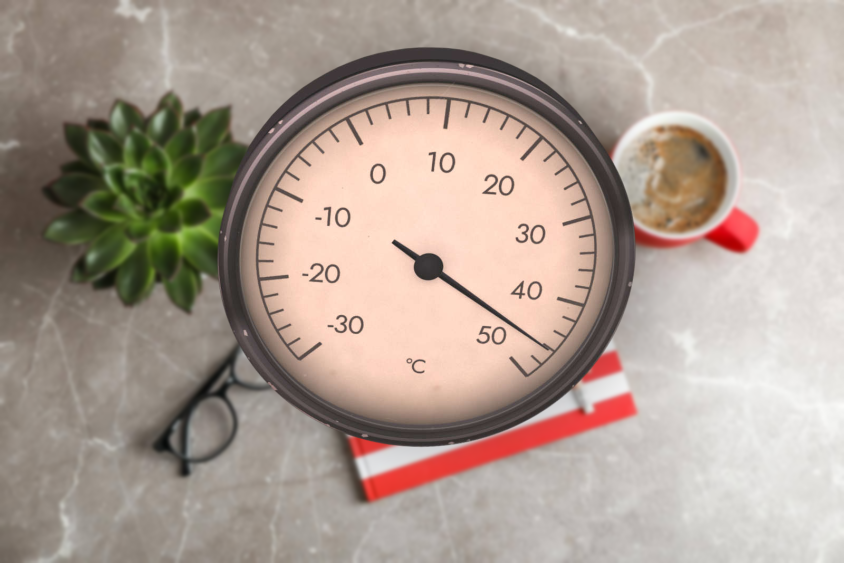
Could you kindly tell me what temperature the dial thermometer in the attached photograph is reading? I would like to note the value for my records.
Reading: 46 °C
